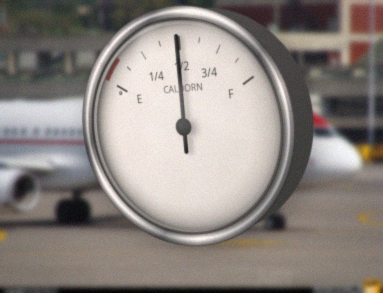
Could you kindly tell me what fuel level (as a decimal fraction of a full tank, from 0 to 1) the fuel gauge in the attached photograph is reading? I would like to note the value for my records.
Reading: 0.5
